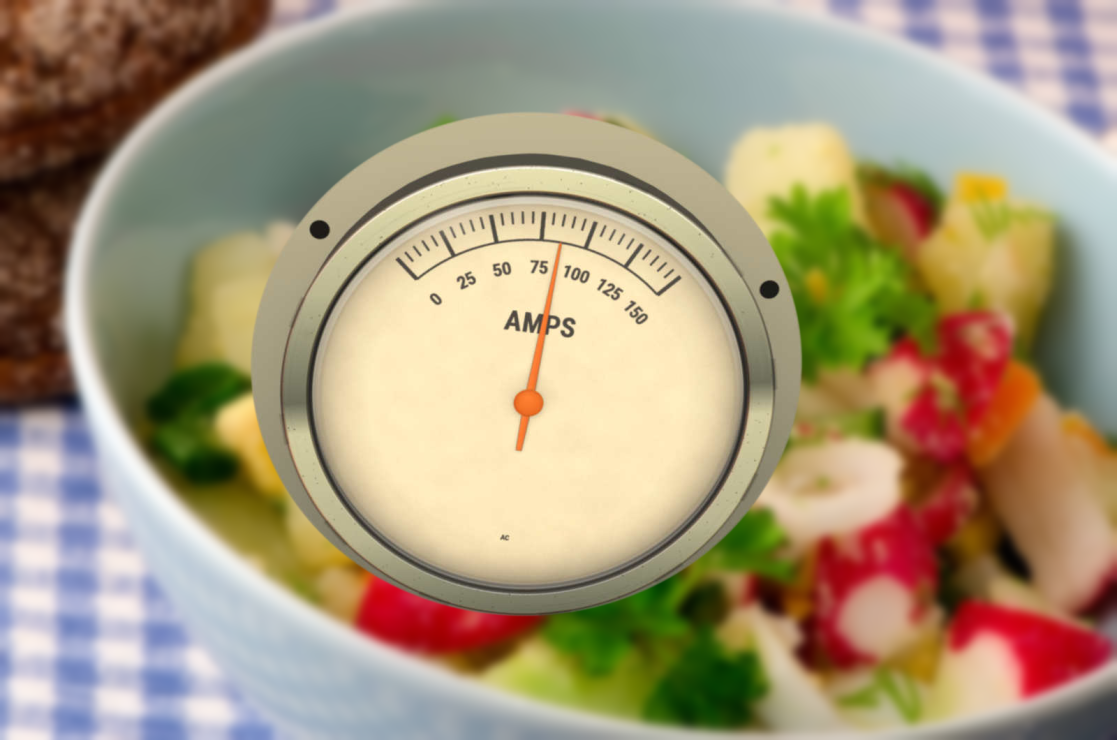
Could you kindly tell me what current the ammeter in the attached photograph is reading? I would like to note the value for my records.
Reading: 85 A
